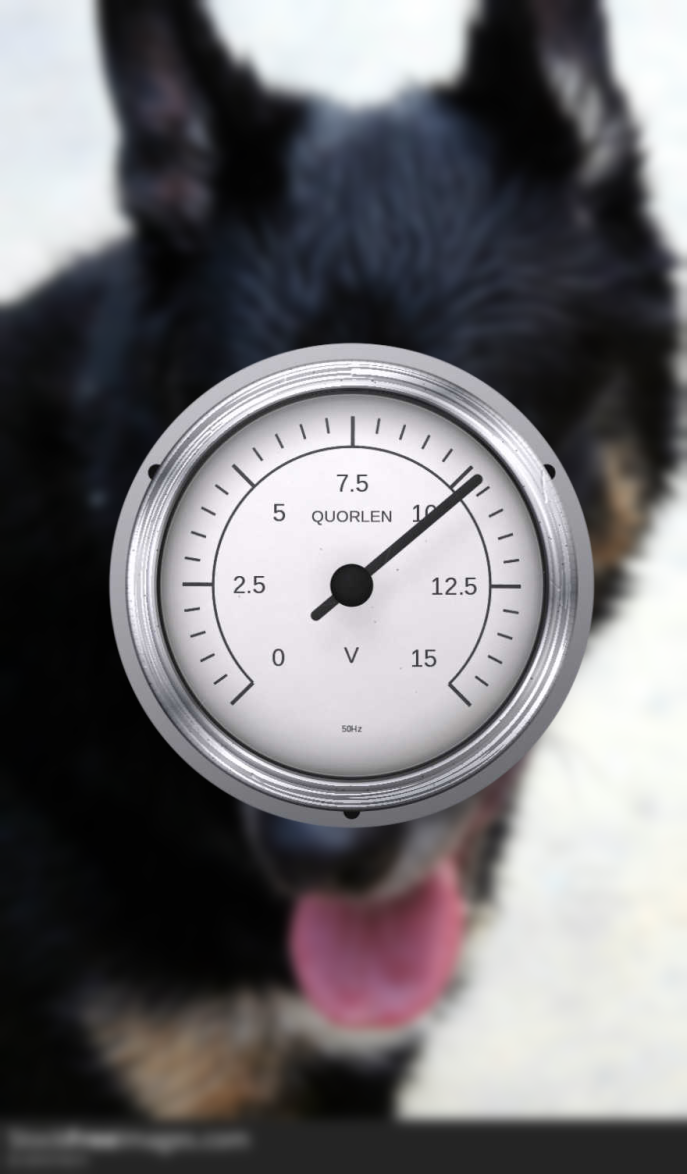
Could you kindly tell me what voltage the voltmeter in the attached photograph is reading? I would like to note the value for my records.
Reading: 10.25 V
